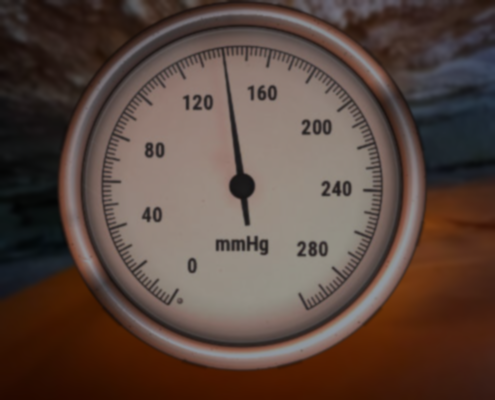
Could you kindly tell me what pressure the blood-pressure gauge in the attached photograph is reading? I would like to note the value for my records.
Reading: 140 mmHg
